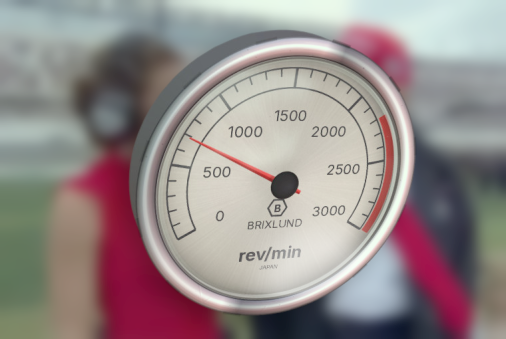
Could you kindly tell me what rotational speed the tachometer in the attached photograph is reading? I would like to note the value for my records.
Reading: 700 rpm
